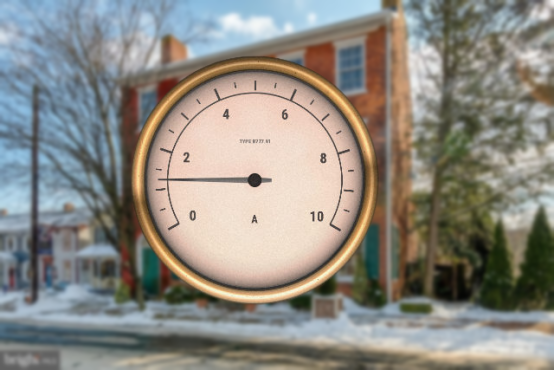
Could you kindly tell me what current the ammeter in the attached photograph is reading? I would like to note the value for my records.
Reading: 1.25 A
